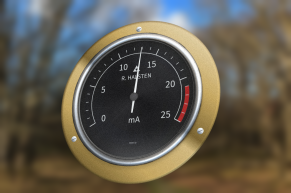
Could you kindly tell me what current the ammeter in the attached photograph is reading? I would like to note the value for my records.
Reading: 13 mA
